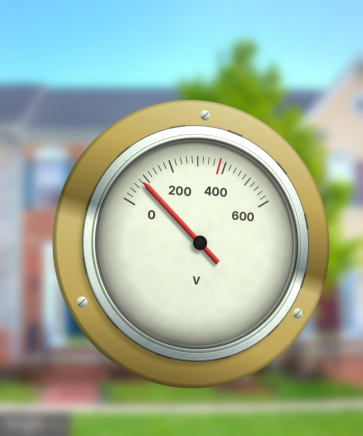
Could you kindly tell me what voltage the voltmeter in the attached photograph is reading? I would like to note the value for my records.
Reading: 80 V
